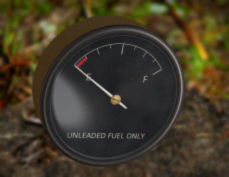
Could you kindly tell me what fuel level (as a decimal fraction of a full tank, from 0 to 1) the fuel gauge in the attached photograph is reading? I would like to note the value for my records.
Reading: 0
